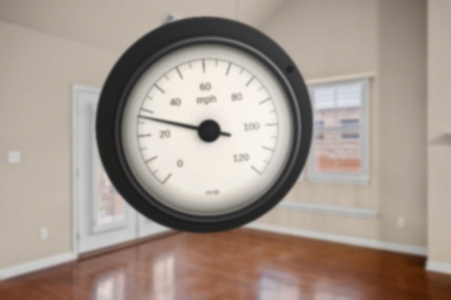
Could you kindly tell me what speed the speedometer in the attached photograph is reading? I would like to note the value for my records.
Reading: 27.5 mph
